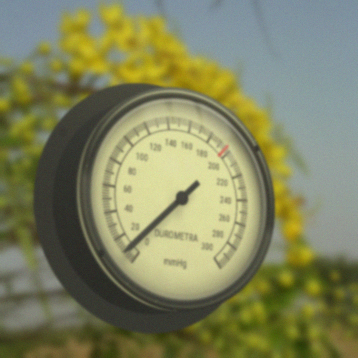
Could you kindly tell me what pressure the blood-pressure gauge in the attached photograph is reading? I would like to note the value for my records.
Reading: 10 mmHg
